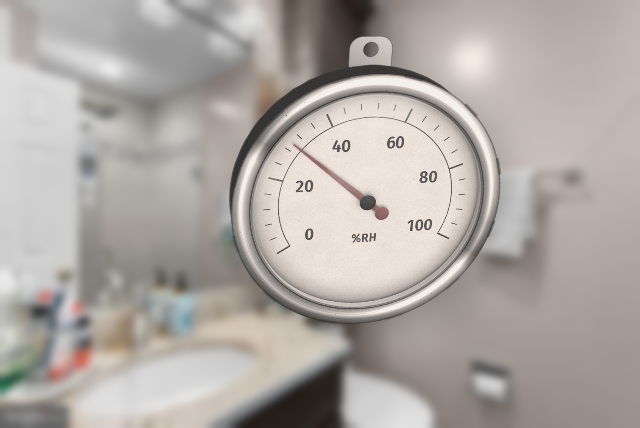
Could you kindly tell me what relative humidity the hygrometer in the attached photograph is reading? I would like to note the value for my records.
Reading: 30 %
